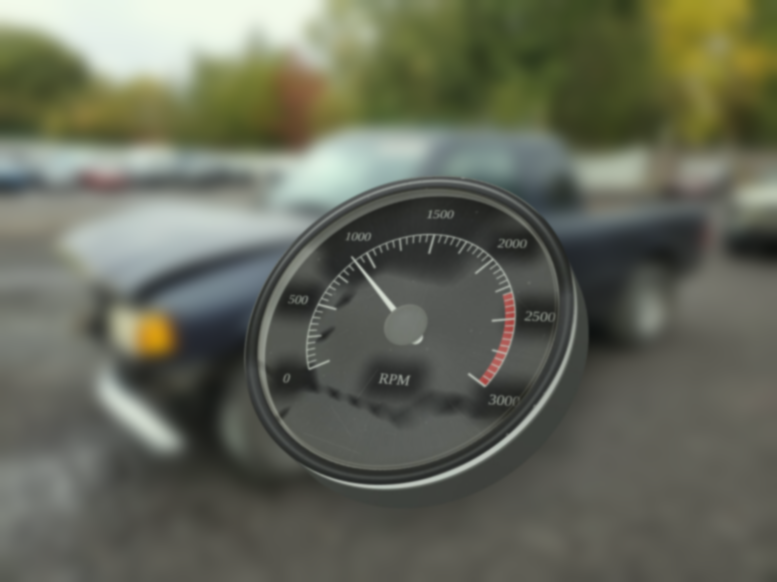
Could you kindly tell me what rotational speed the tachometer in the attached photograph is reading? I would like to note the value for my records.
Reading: 900 rpm
